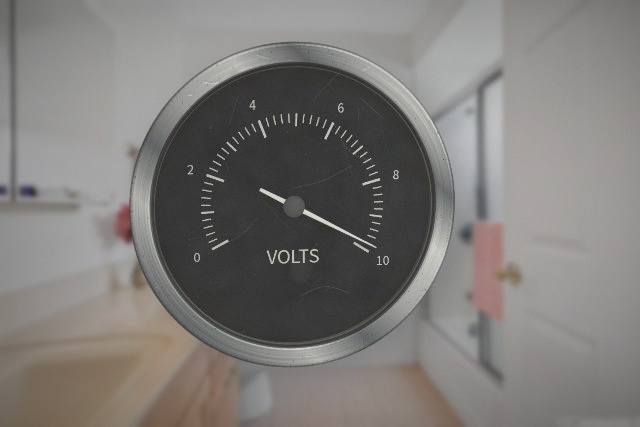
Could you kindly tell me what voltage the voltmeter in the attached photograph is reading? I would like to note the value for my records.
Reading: 9.8 V
